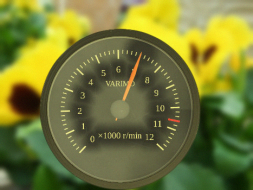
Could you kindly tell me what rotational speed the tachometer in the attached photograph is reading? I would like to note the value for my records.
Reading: 7000 rpm
